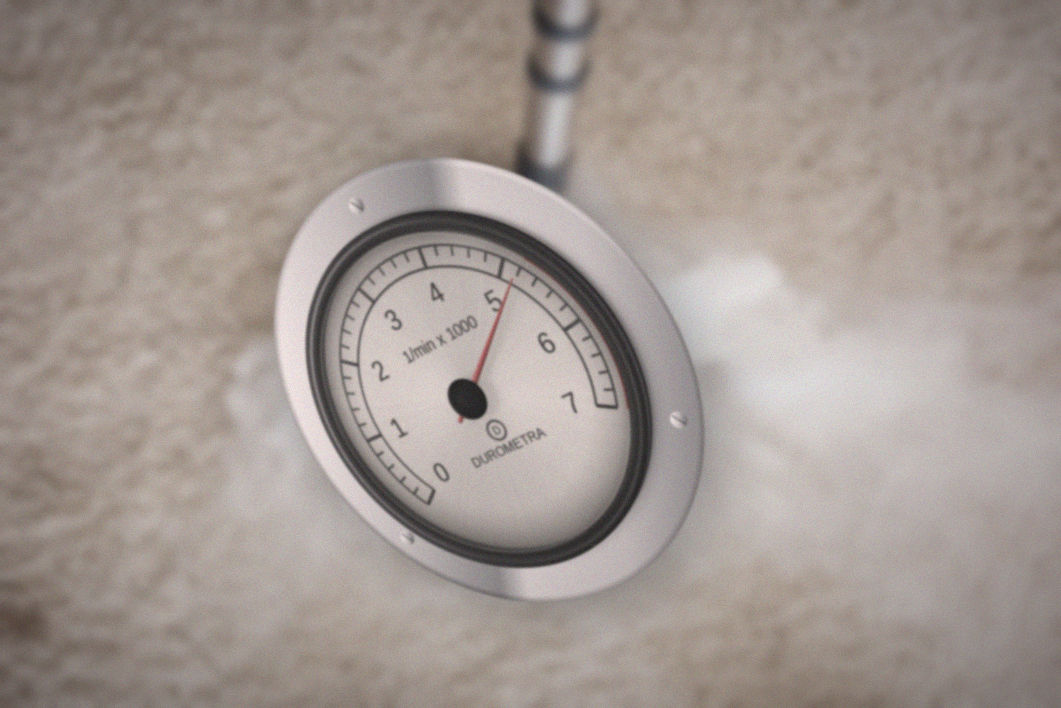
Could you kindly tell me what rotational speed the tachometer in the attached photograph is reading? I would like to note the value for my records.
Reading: 5200 rpm
